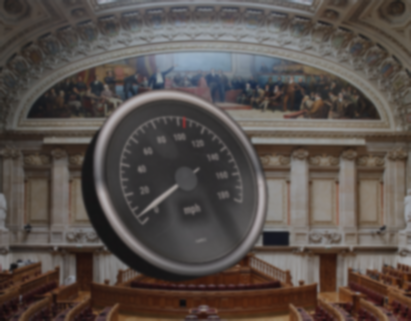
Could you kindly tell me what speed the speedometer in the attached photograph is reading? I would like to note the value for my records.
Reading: 5 mph
